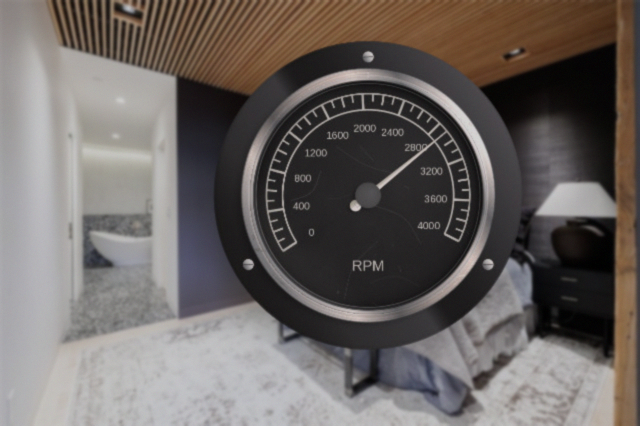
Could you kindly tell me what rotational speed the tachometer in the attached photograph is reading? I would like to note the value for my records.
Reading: 2900 rpm
